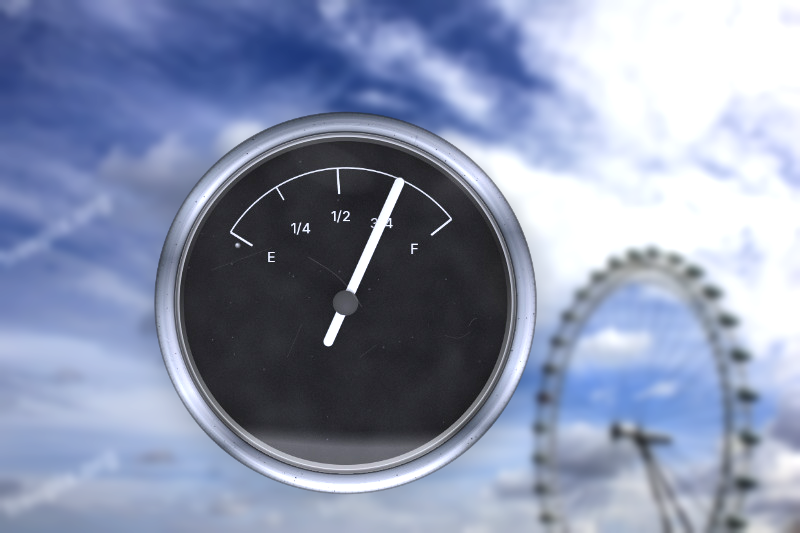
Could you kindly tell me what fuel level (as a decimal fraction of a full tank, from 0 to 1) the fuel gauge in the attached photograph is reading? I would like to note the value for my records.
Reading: 0.75
